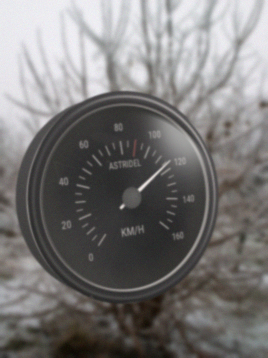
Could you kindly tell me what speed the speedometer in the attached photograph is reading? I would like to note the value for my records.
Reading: 115 km/h
